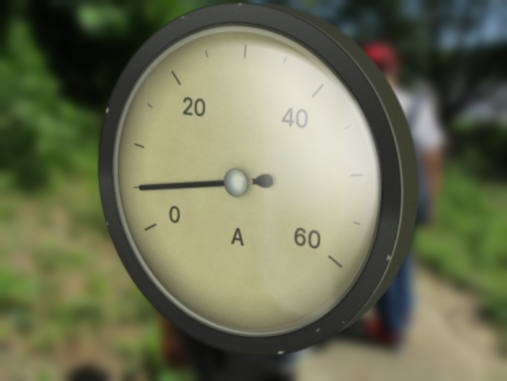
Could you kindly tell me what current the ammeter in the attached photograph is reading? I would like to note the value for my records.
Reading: 5 A
